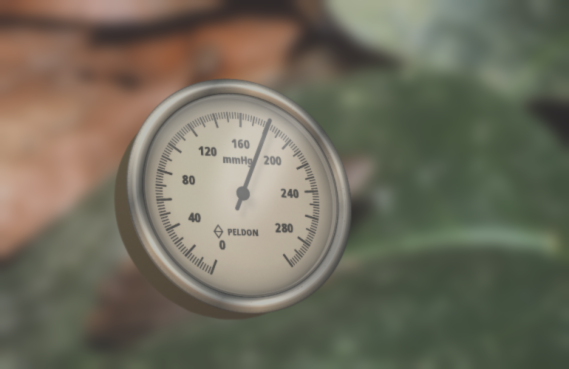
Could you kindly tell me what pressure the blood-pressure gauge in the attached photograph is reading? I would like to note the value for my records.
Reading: 180 mmHg
